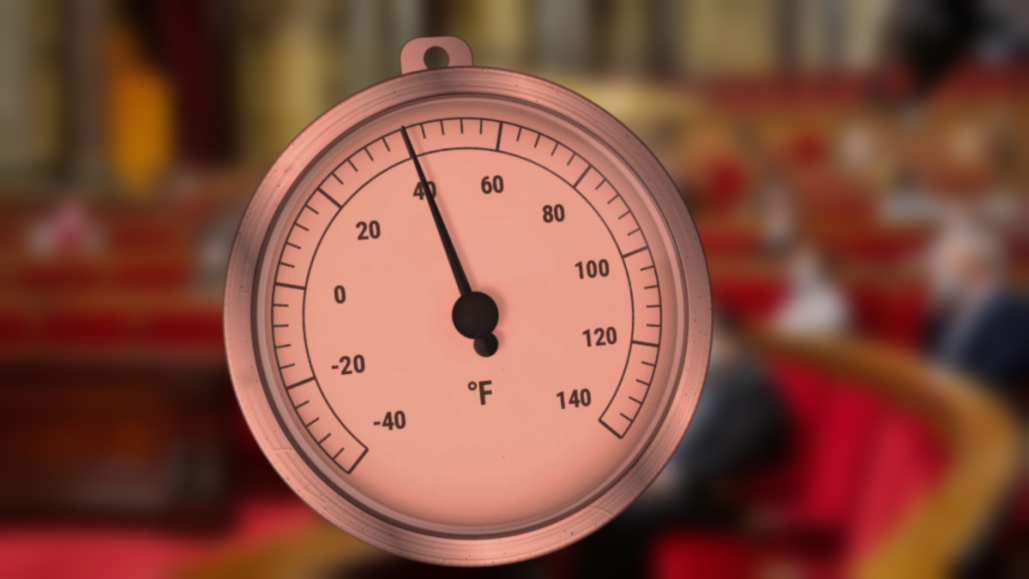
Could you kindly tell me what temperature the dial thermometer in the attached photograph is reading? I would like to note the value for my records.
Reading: 40 °F
